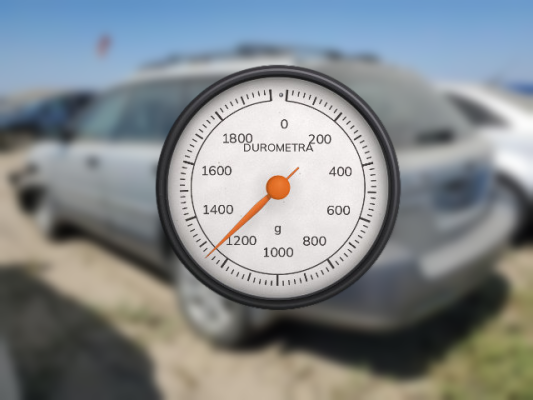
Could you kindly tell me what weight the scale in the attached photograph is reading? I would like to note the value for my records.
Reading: 1260 g
